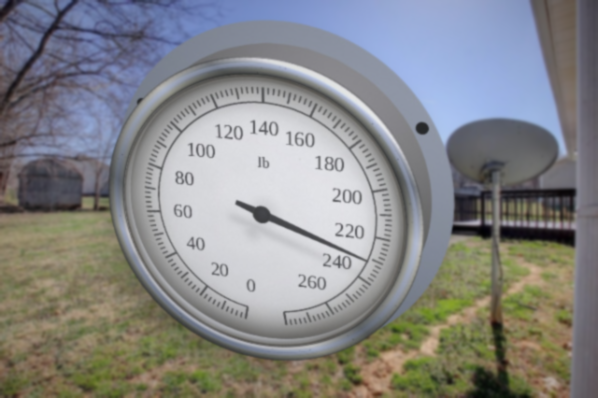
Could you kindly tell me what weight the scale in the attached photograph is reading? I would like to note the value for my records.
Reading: 230 lb
